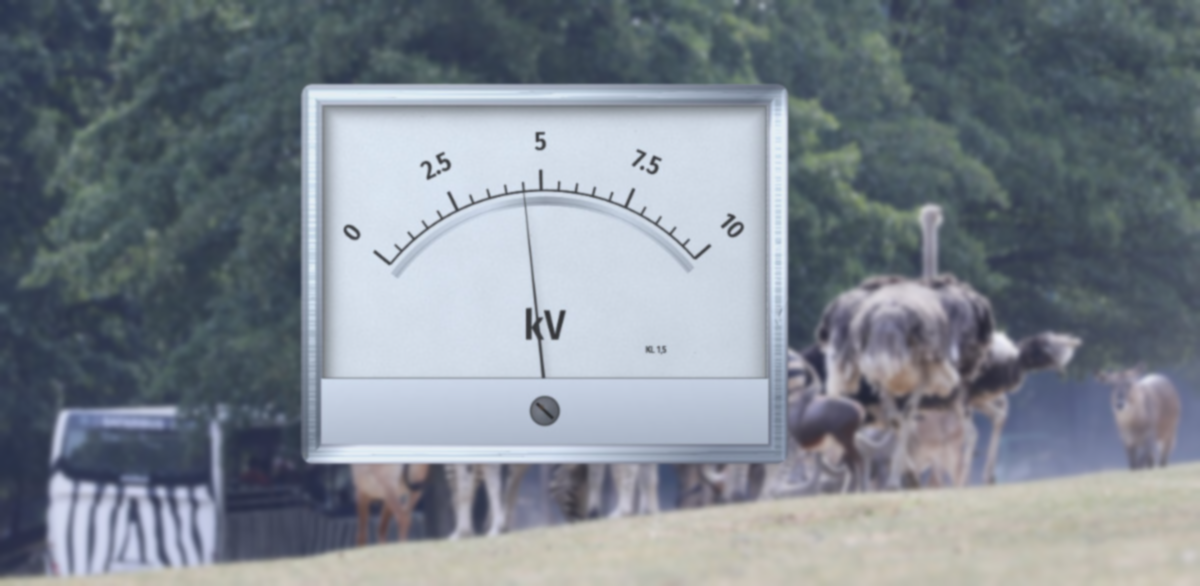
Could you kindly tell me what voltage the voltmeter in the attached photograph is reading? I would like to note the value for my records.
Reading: 4.5 kV
